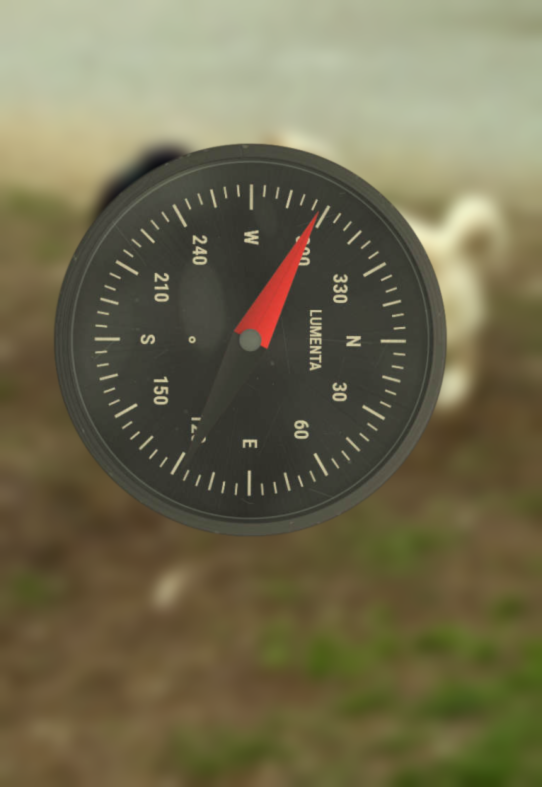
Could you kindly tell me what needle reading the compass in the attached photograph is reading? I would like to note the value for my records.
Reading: 297.5 °
